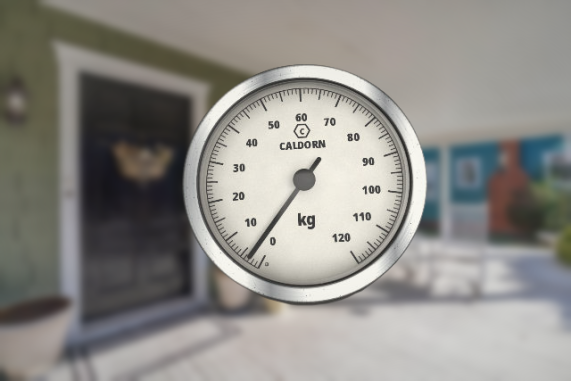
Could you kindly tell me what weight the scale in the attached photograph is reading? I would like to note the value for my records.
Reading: 3 kg
